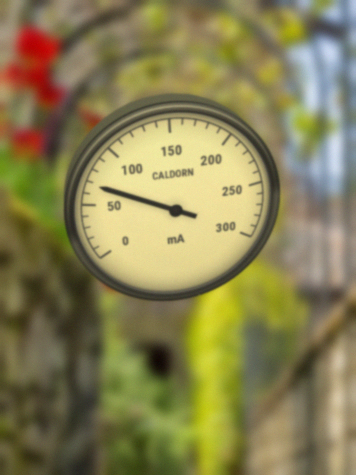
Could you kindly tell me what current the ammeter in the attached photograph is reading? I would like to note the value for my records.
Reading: 70 mA
